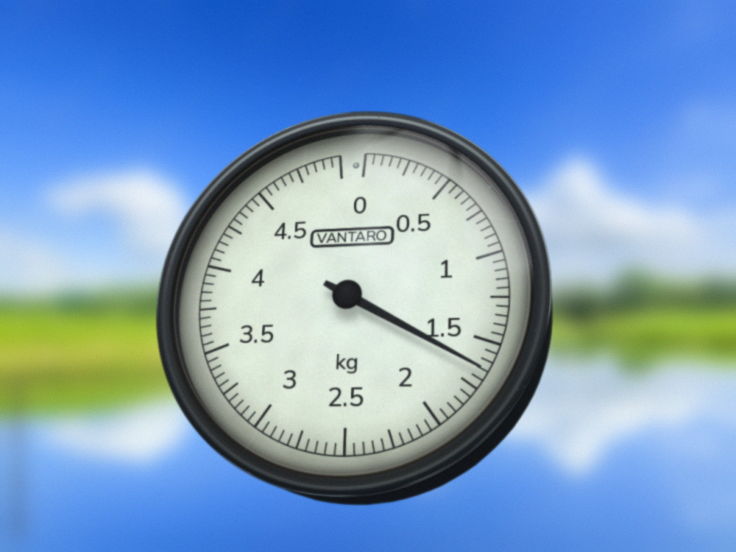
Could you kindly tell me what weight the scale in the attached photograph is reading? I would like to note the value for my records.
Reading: 1.65 kg
